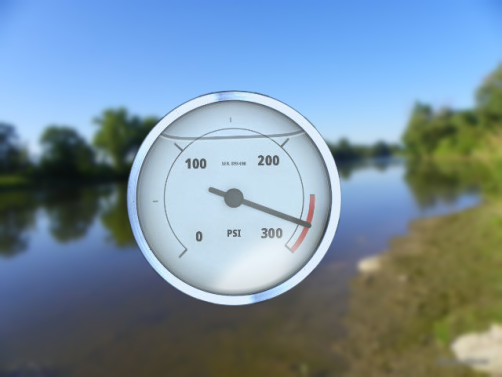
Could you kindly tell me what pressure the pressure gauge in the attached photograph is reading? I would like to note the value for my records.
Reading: 275 psi
